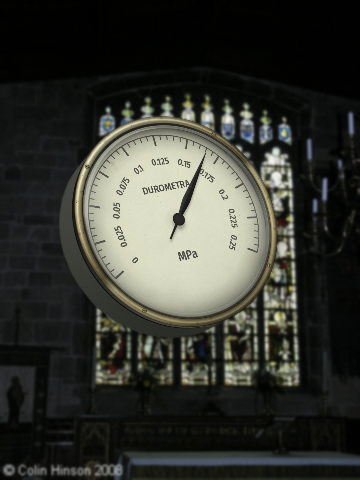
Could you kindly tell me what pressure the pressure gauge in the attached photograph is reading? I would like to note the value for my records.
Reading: 0.165 MPa
